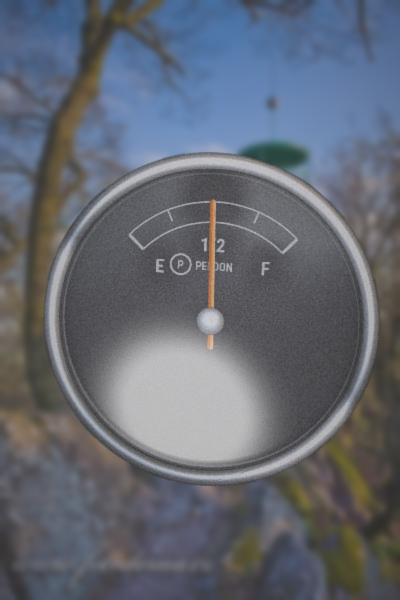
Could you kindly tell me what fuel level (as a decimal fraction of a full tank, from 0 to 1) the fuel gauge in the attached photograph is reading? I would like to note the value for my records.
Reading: 0.5
